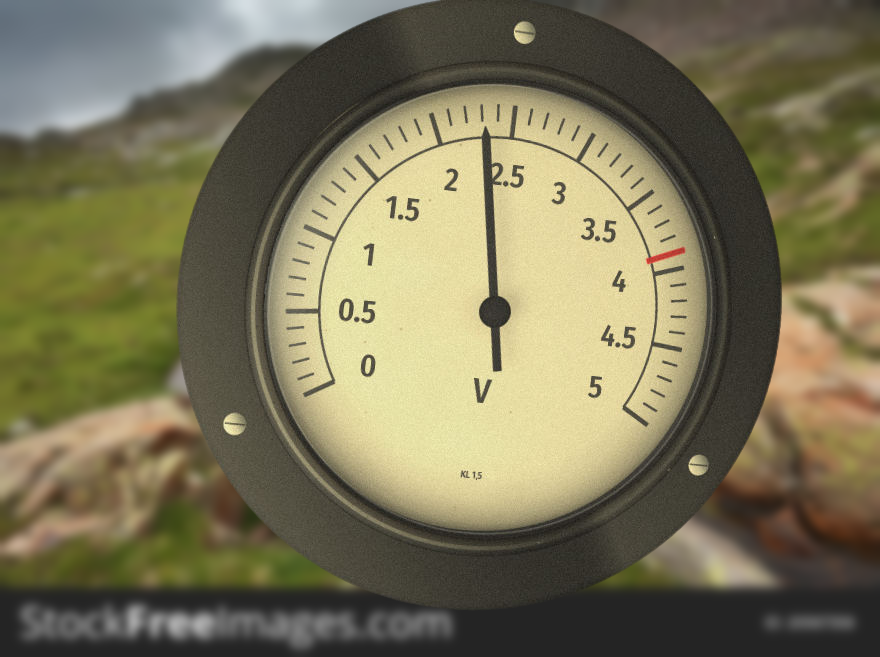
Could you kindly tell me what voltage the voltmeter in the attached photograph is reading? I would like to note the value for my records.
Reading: 2.3 V
